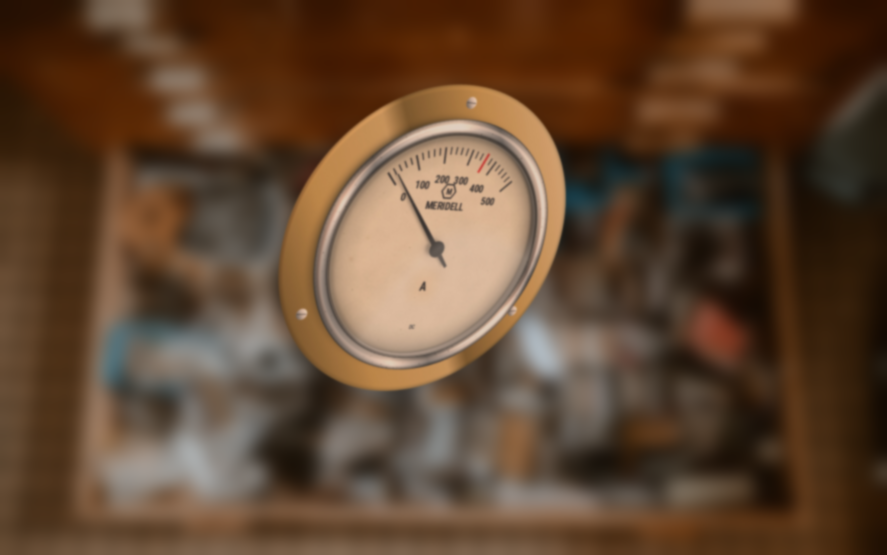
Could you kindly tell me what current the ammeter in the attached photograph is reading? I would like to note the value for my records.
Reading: 20 A
